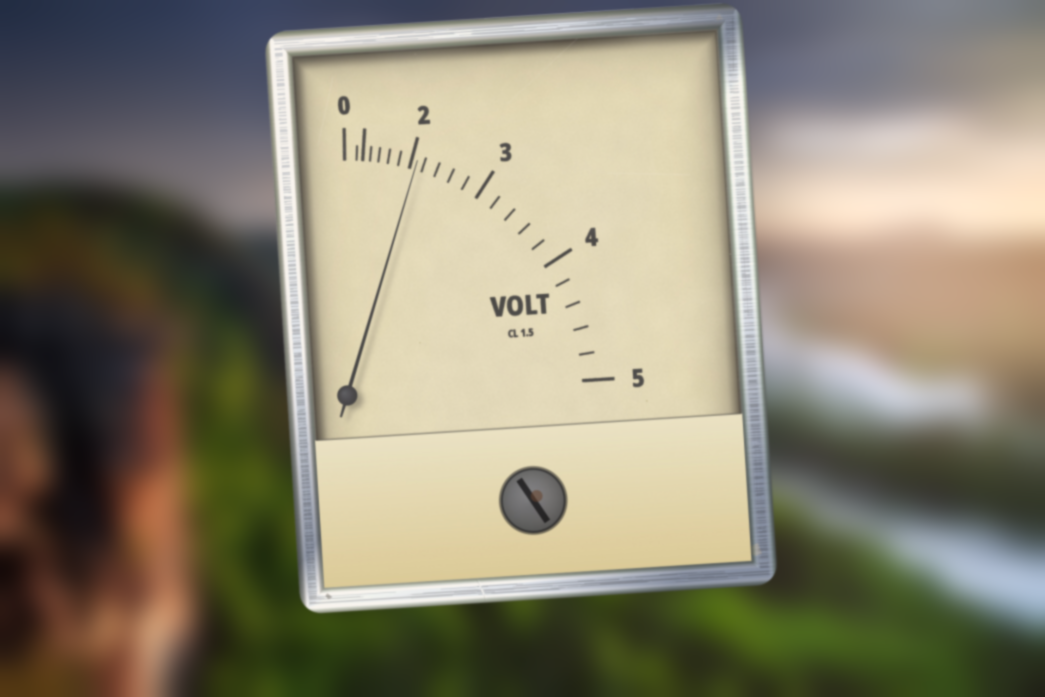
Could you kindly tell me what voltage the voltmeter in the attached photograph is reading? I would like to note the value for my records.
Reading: 2.1 V
